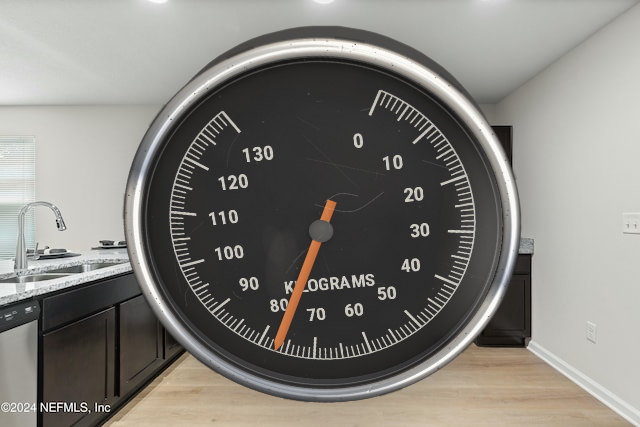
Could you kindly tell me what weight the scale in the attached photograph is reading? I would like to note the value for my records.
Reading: 77 kg
